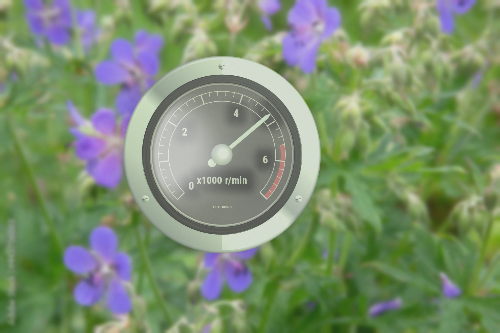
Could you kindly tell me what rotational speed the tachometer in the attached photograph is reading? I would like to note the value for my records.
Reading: 4800 rpm
